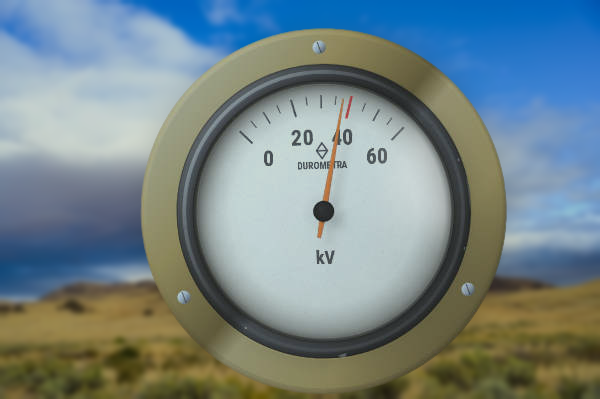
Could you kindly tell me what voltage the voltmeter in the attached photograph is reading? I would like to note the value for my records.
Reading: 37.5 kV
